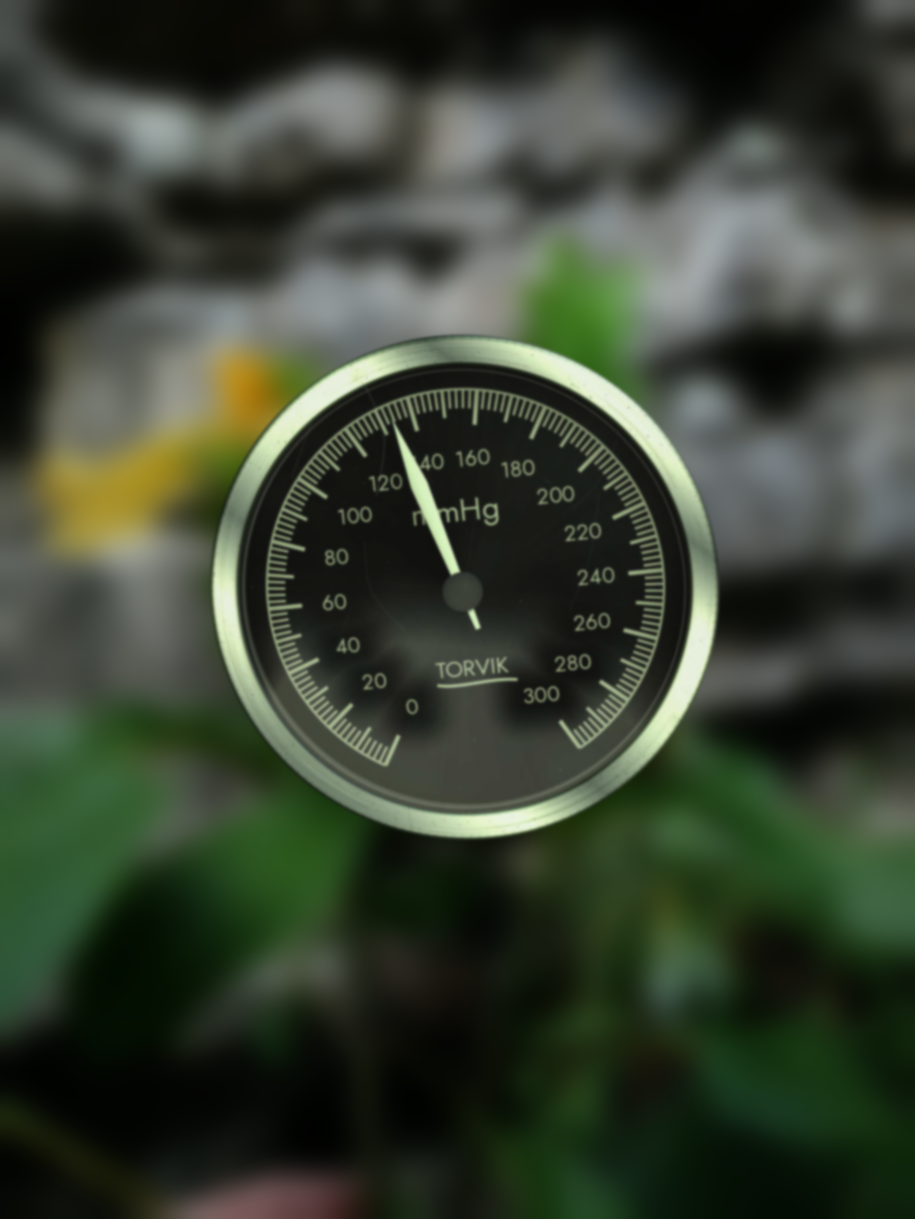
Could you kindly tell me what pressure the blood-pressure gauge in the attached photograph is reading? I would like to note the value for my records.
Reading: 134 mmHg
